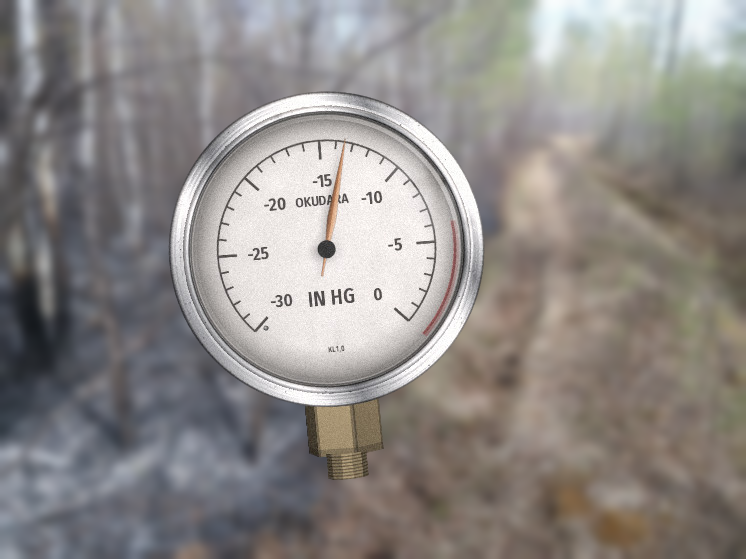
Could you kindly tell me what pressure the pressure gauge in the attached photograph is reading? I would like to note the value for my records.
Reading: -13.5 inHg
